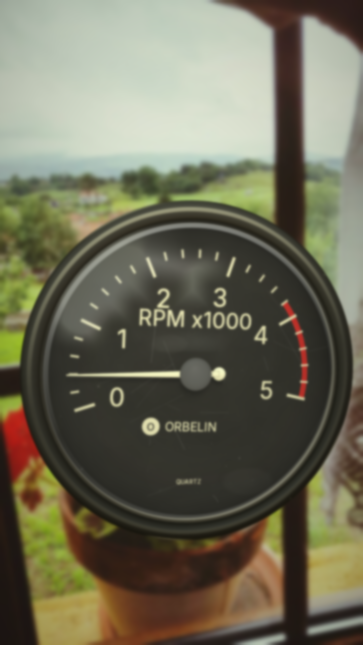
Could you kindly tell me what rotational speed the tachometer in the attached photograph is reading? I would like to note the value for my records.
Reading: 400 rpm
